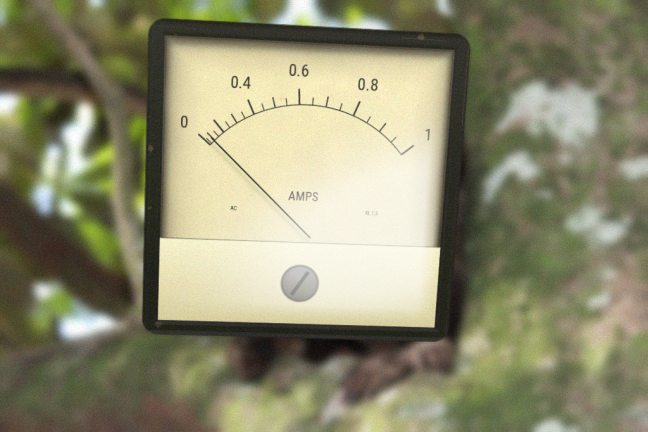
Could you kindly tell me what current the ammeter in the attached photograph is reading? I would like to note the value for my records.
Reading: 0.1 A
